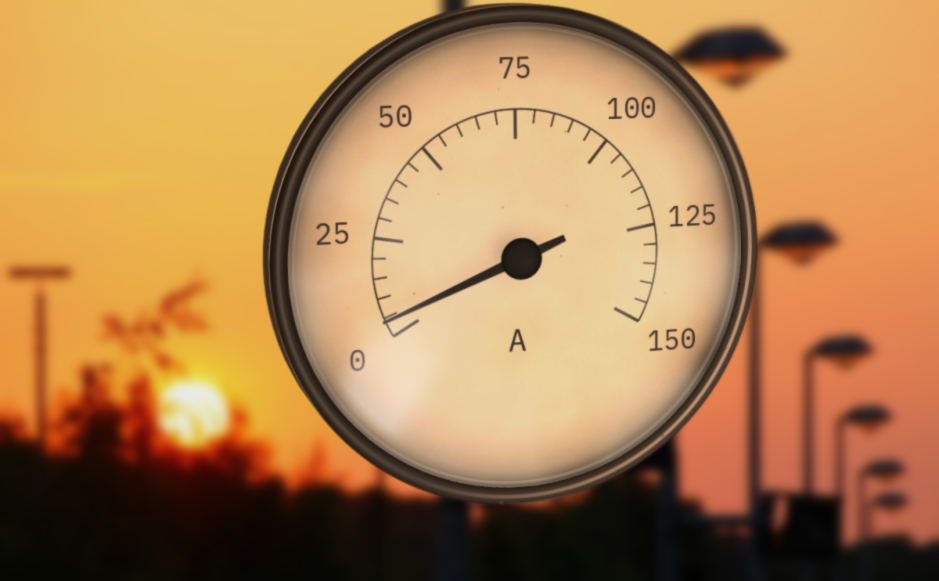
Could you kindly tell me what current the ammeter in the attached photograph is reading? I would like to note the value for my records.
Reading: 5 A
